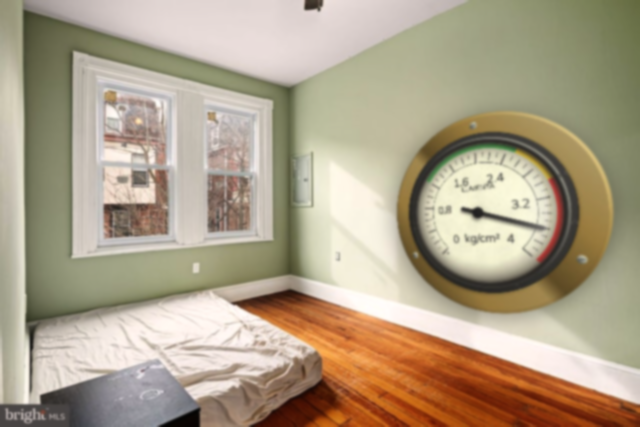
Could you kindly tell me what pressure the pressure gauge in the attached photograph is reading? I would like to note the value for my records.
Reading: 3.6 kg/cm²
